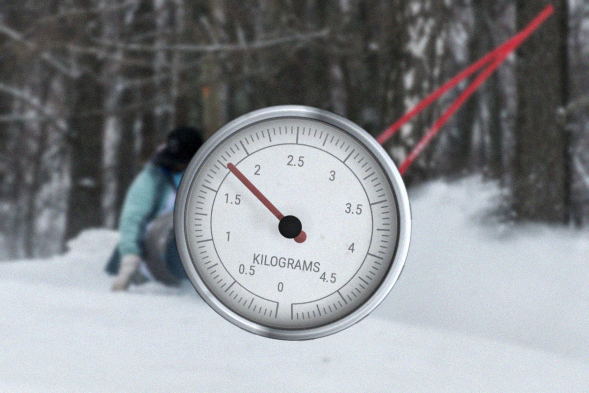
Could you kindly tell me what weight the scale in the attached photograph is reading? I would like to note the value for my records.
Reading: 1.8 kg
